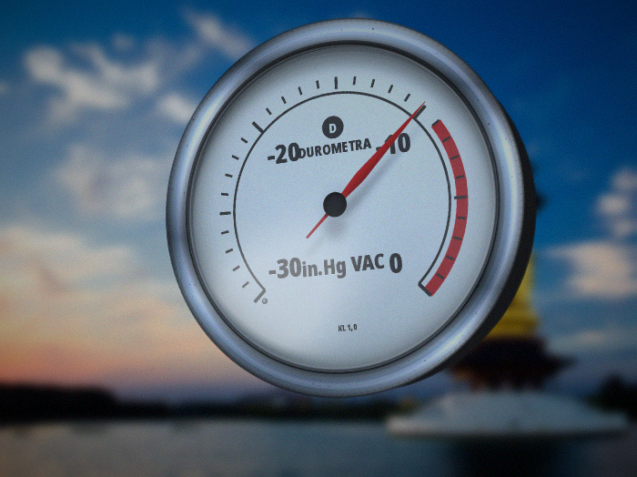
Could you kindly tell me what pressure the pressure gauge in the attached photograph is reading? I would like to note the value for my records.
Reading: -10 inHg
